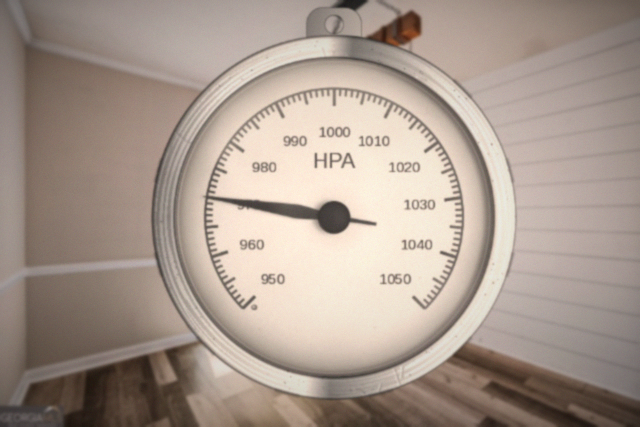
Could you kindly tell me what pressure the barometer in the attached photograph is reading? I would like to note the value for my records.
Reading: 970 hPa
